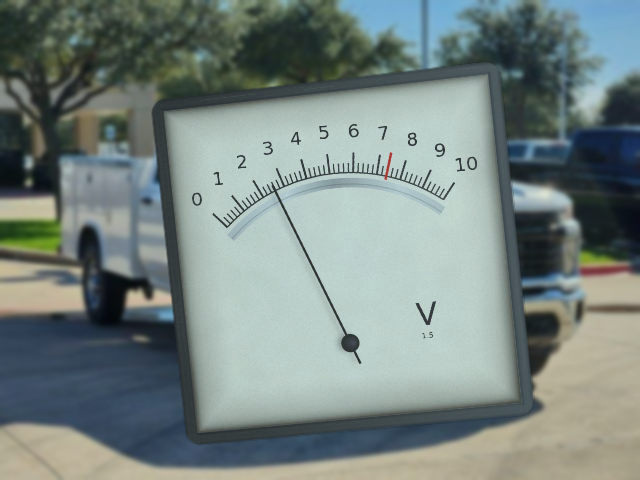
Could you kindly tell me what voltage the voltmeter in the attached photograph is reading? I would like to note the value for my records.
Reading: 2.6 V
